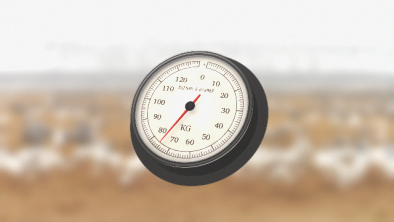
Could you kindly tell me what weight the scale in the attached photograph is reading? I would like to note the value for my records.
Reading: 75 kg
